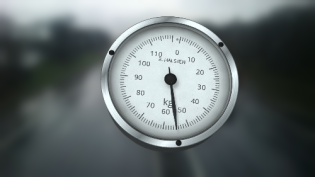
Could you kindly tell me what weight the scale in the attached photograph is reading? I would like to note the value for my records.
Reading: 55 kg
